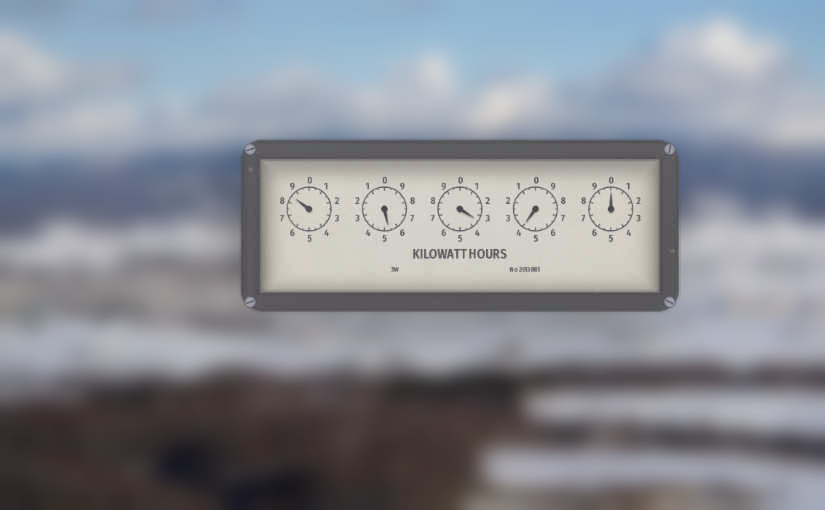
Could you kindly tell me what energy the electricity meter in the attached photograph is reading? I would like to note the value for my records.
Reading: 85340 kWh
